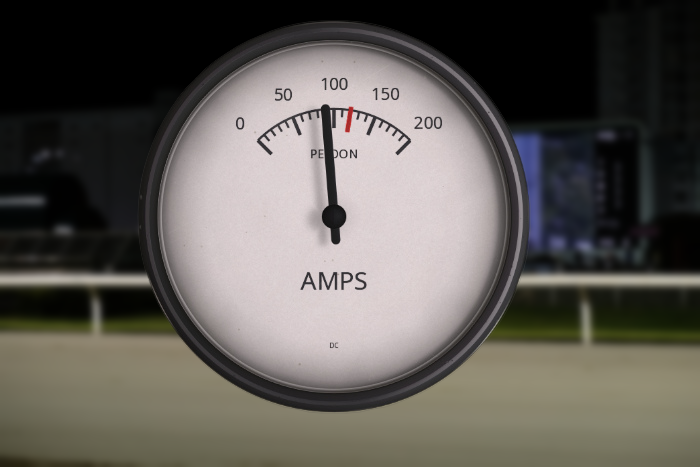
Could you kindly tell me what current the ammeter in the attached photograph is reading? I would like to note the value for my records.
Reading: 90 A
